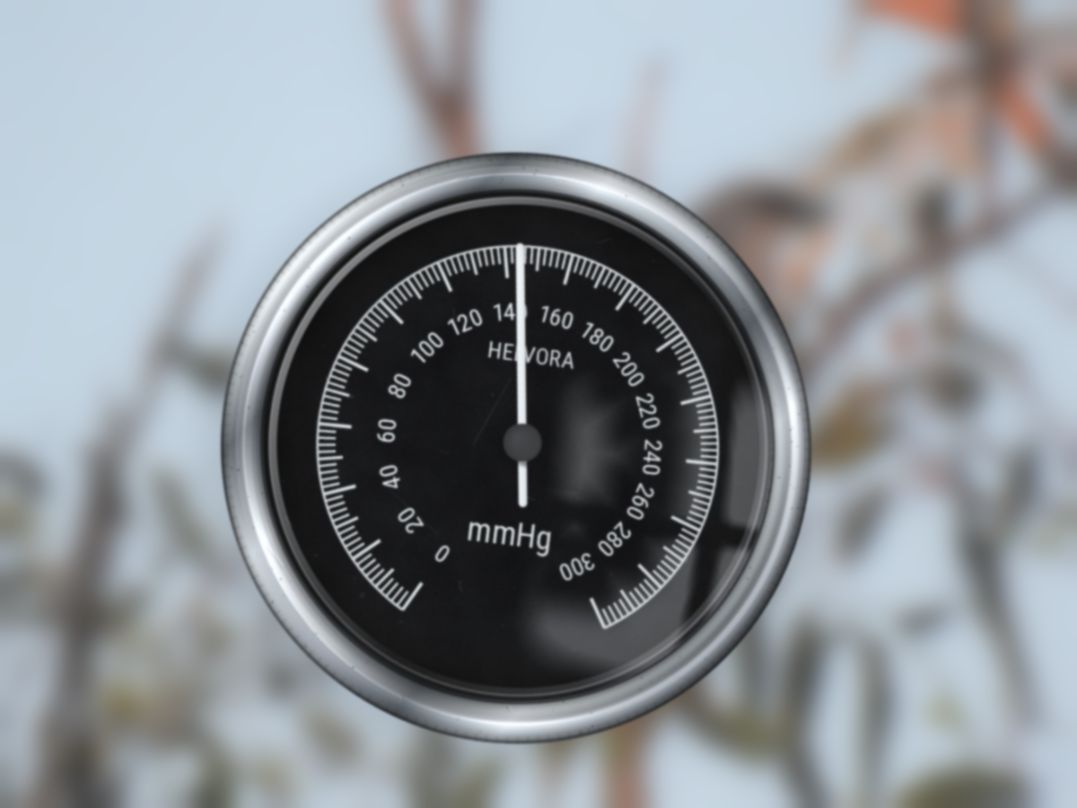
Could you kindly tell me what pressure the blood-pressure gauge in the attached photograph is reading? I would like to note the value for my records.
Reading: 144 mmHg
